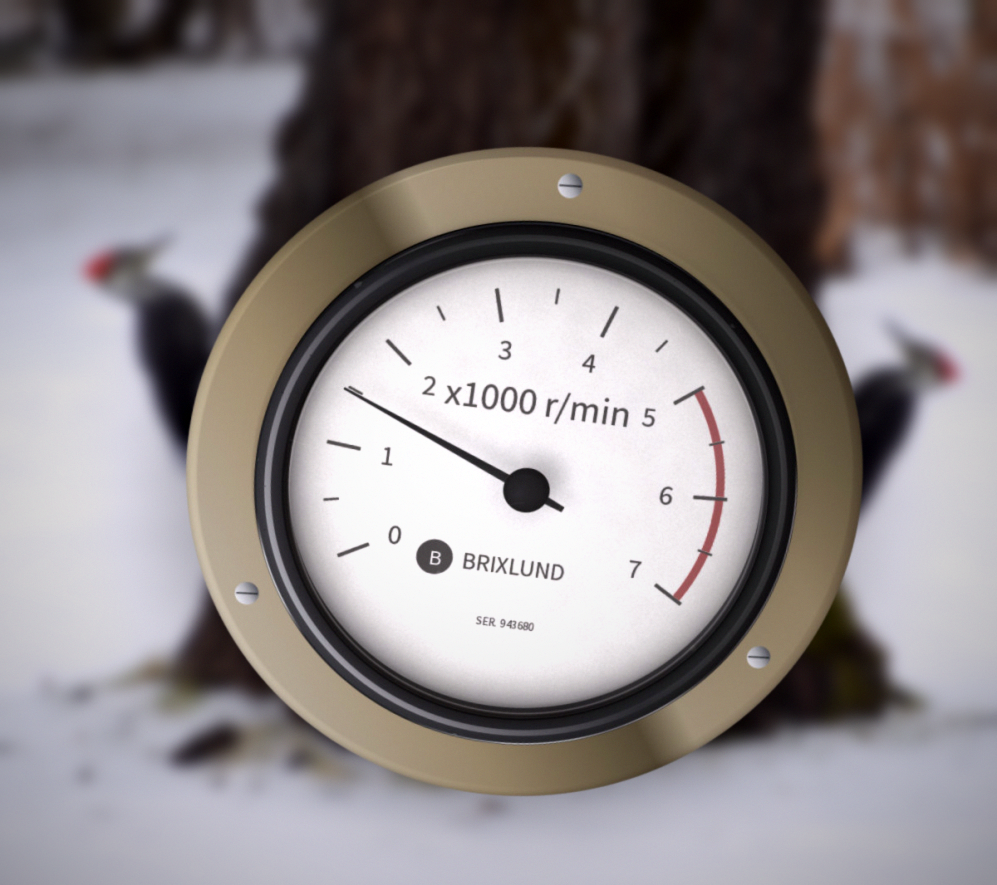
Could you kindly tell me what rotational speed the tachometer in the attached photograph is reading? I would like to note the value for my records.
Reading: 1500 rpm
